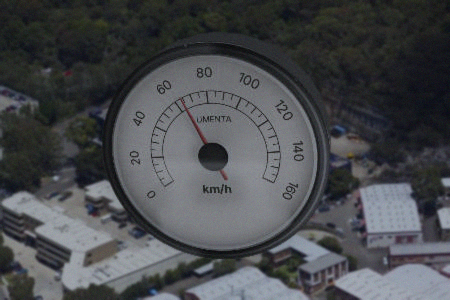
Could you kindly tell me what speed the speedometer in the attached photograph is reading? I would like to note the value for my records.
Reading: 65 km/h
